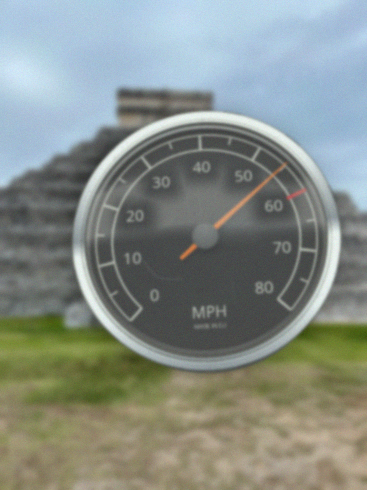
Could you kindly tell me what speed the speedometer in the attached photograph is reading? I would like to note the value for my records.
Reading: 55 mph
